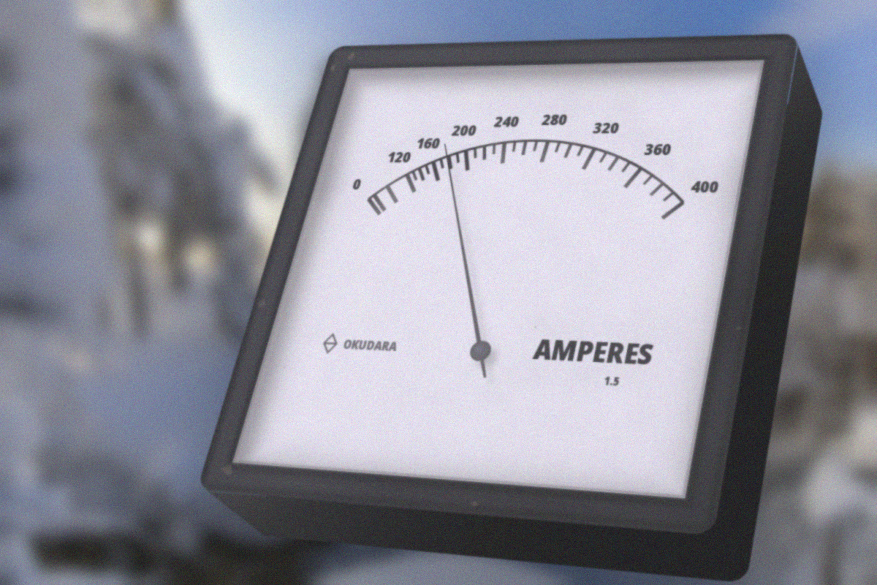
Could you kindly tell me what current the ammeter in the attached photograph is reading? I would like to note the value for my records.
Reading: 180 A
